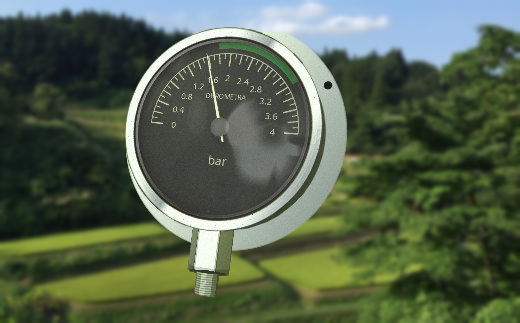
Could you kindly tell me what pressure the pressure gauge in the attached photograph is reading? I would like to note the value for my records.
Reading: 1.6 bar
